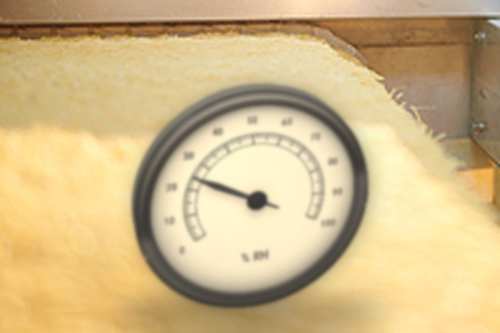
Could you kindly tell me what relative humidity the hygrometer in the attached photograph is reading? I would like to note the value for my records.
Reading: 25 %
